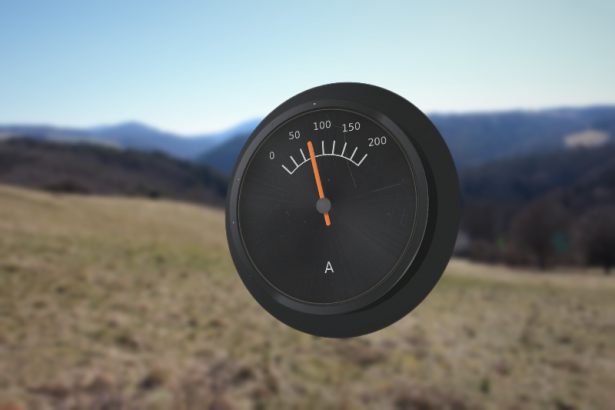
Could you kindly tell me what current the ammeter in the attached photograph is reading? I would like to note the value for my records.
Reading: 75 A
